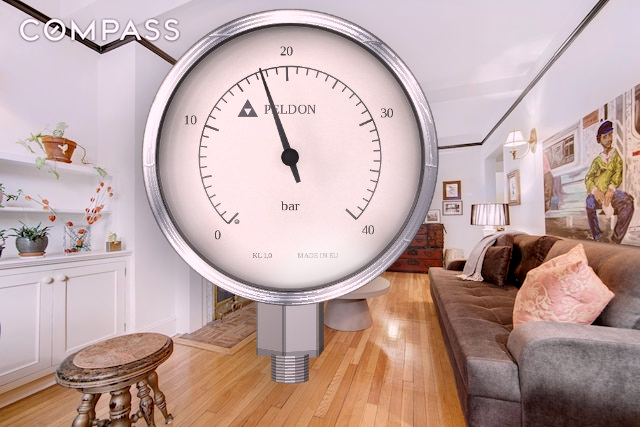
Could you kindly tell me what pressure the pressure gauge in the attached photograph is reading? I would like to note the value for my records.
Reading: 17.5 bar
